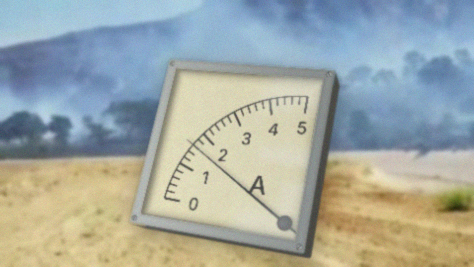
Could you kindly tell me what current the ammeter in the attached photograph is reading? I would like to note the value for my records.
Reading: 1.6 A
